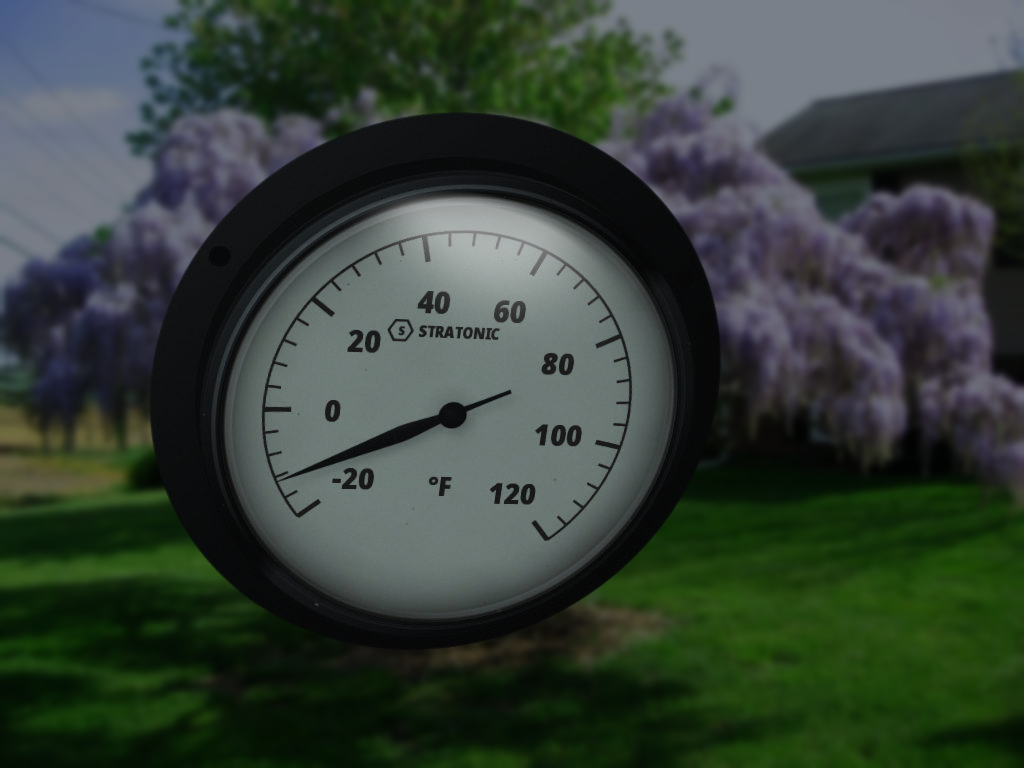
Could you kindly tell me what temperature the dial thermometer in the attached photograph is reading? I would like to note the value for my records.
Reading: -12 °F
